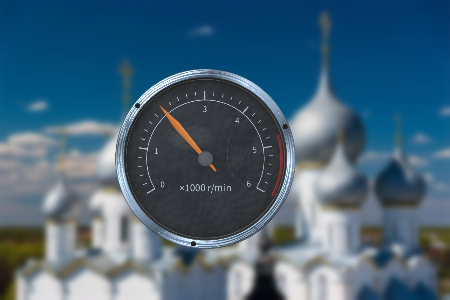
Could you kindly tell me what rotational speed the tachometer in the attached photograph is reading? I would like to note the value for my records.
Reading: 2000 rpm
